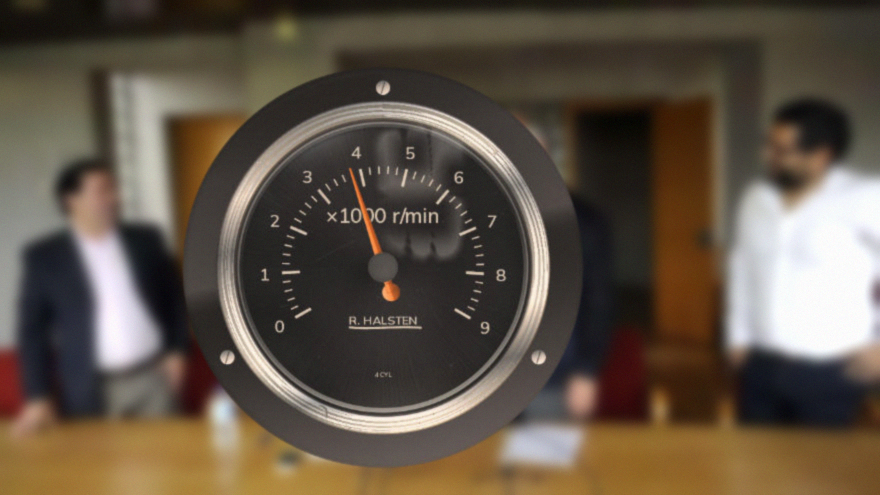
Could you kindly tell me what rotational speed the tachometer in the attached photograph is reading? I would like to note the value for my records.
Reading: 3800 rpm
